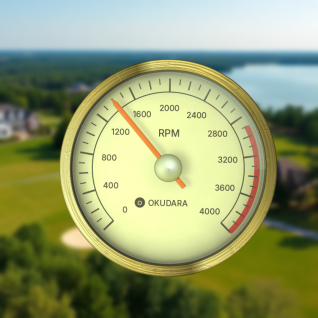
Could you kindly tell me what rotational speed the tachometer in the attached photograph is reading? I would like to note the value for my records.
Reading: 1400 rpm
